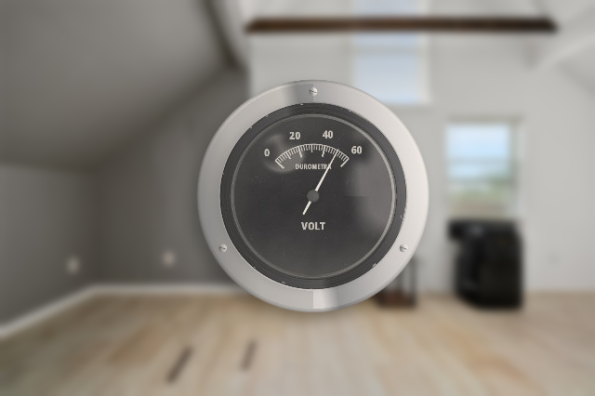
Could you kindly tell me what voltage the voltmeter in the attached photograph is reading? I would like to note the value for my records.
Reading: 50 V
